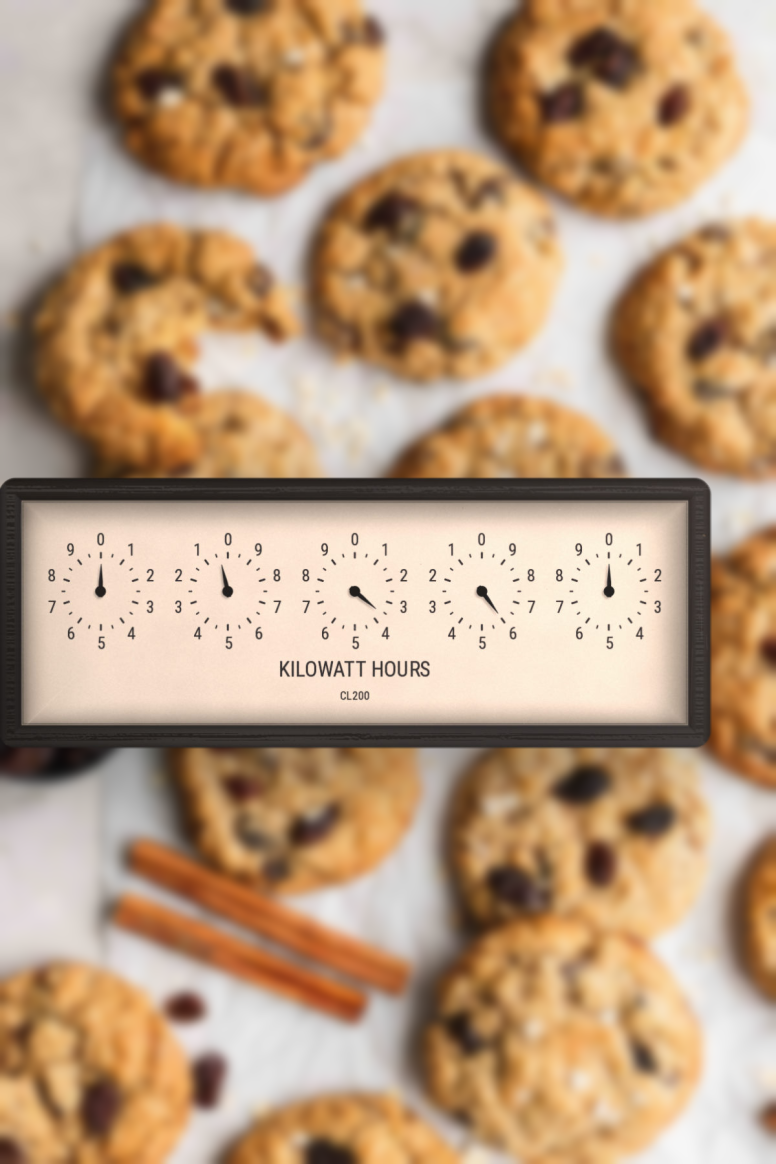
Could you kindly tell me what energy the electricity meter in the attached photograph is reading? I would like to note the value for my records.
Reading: 360 kWh
